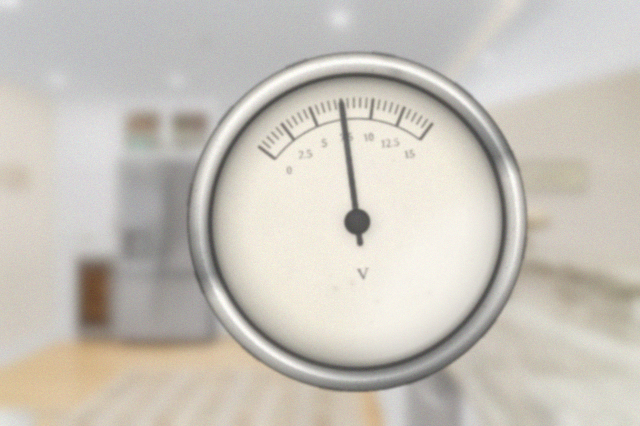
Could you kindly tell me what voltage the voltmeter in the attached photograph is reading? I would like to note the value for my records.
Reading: 7.5 V
